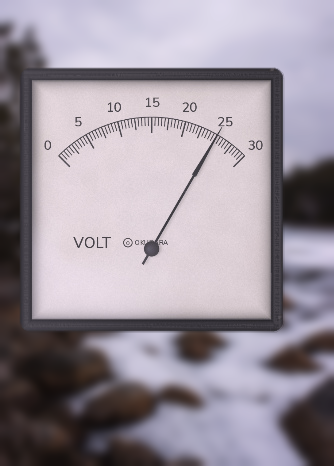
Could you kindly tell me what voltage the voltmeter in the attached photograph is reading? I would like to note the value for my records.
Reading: 25 V
